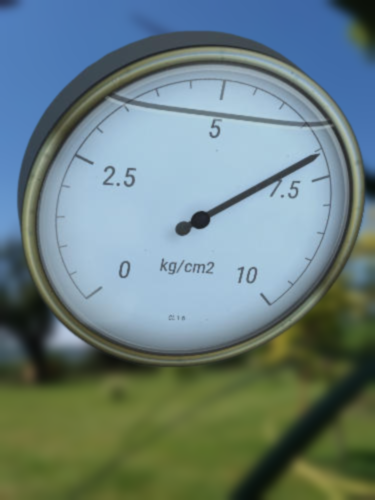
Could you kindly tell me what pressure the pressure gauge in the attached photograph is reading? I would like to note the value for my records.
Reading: 7 kg/cm²
